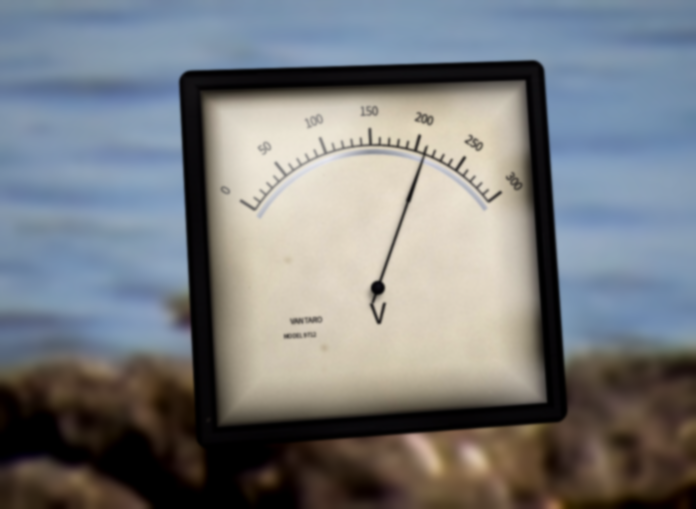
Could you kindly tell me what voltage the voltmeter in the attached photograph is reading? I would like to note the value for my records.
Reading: 210 V
